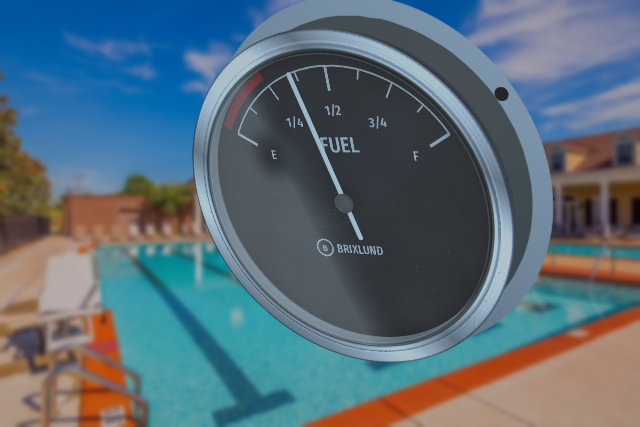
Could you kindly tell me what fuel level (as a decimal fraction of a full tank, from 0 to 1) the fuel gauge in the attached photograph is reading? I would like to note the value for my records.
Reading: 0.375
